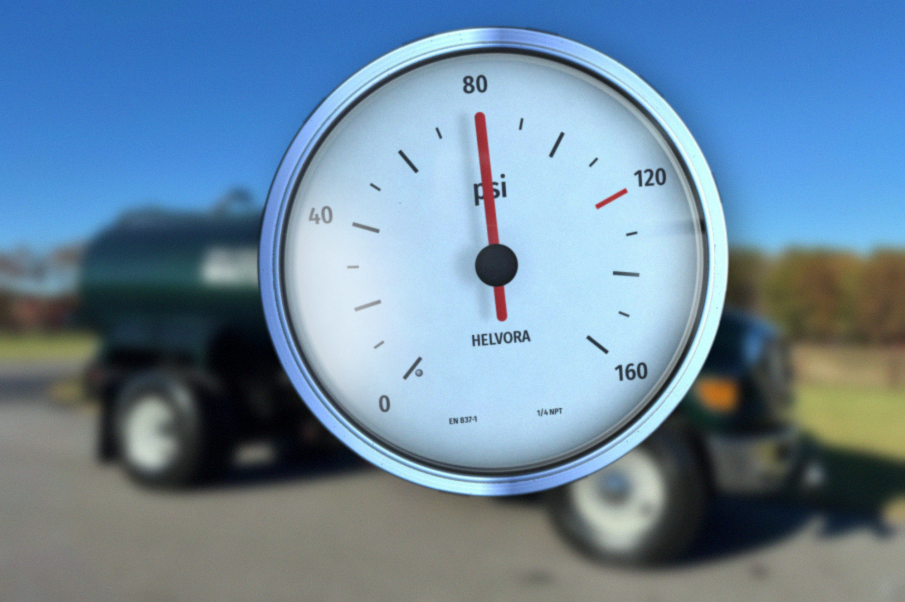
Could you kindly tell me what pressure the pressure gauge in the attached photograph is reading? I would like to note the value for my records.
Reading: 80 psi
